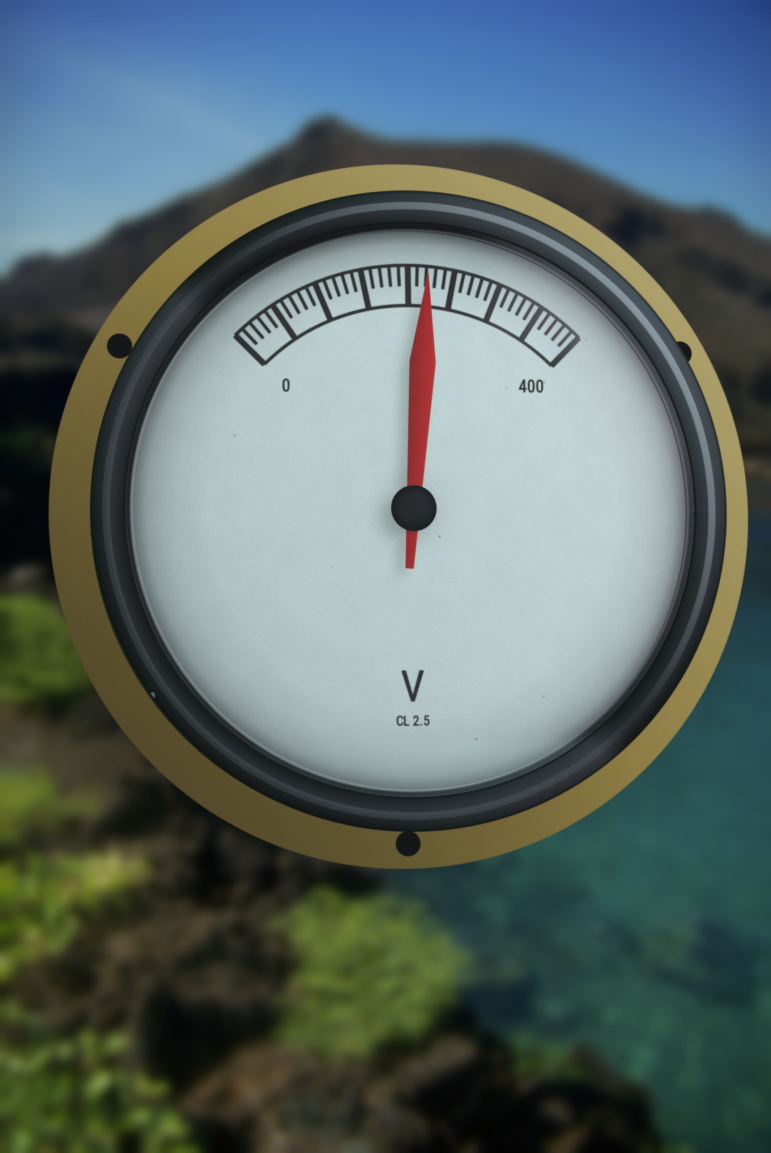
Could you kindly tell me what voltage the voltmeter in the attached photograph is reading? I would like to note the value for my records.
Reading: 220 V
